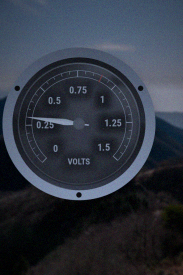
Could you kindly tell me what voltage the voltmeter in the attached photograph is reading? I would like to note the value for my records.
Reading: 0.3 V
